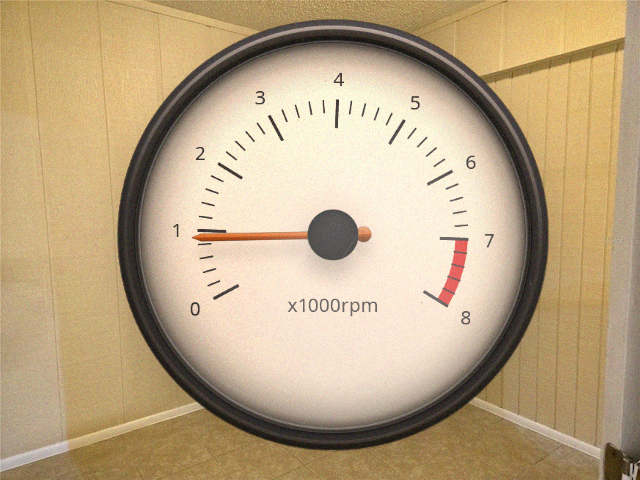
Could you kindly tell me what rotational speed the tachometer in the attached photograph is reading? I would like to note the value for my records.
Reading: 900 rpm
